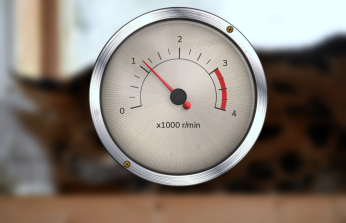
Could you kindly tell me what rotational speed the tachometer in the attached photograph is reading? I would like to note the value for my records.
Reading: 1125 rpm
